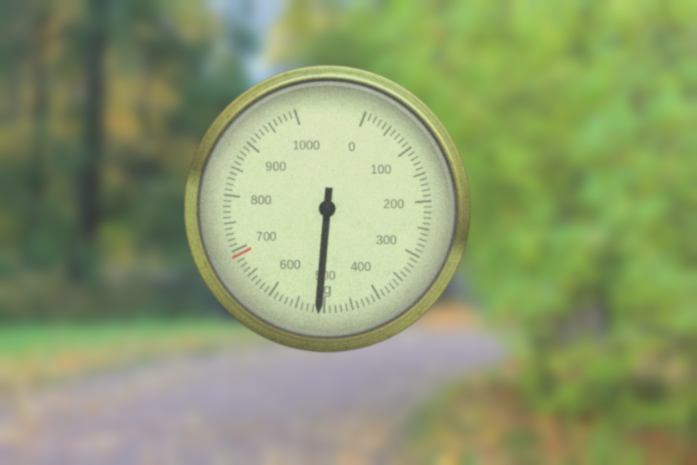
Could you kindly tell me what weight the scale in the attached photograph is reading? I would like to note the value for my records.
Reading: 510 g
